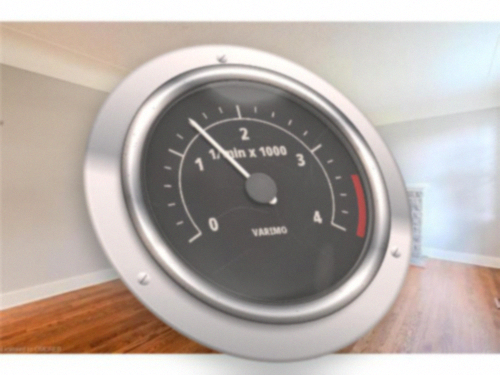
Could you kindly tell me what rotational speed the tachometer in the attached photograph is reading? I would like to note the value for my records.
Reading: 1400 rpm
